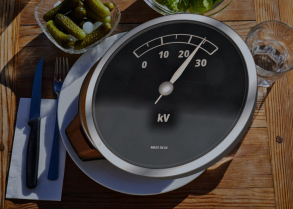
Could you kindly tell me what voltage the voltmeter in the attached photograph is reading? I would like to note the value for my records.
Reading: 25 kV
